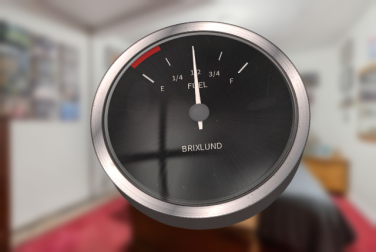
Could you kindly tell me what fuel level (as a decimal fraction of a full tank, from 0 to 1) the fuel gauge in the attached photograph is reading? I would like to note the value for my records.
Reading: 0.5
